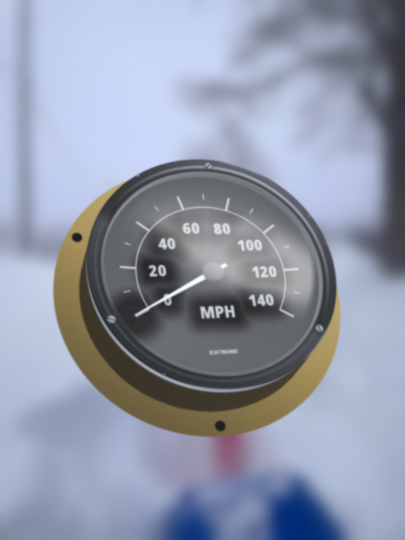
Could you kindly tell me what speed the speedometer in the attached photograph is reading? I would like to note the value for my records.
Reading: 0 mph
